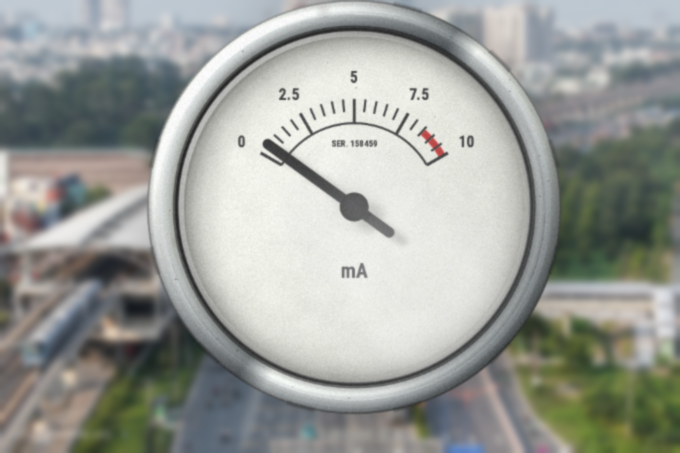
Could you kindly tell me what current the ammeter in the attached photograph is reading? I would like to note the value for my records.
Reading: 0.5 mA
